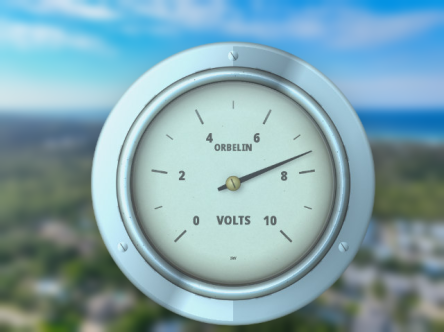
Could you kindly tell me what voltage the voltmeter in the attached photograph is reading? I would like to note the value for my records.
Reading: 7.5 V
